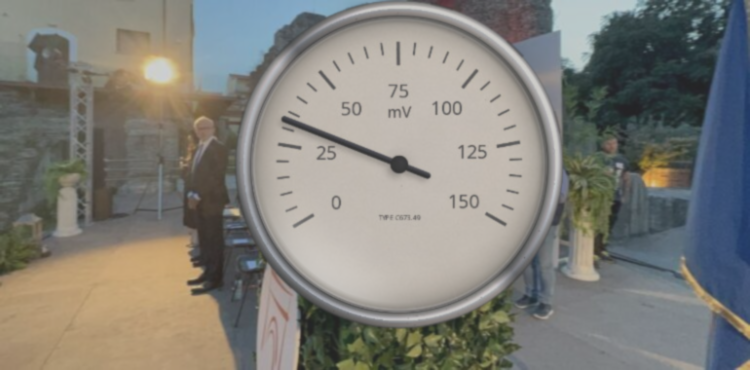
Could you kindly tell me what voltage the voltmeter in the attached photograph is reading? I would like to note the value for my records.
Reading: 32.5 mV
